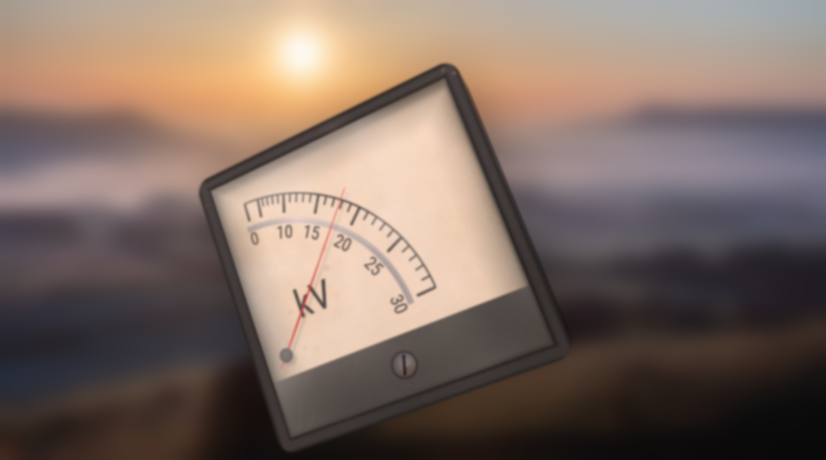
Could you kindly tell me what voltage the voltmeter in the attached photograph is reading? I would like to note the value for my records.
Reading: 18 kV
